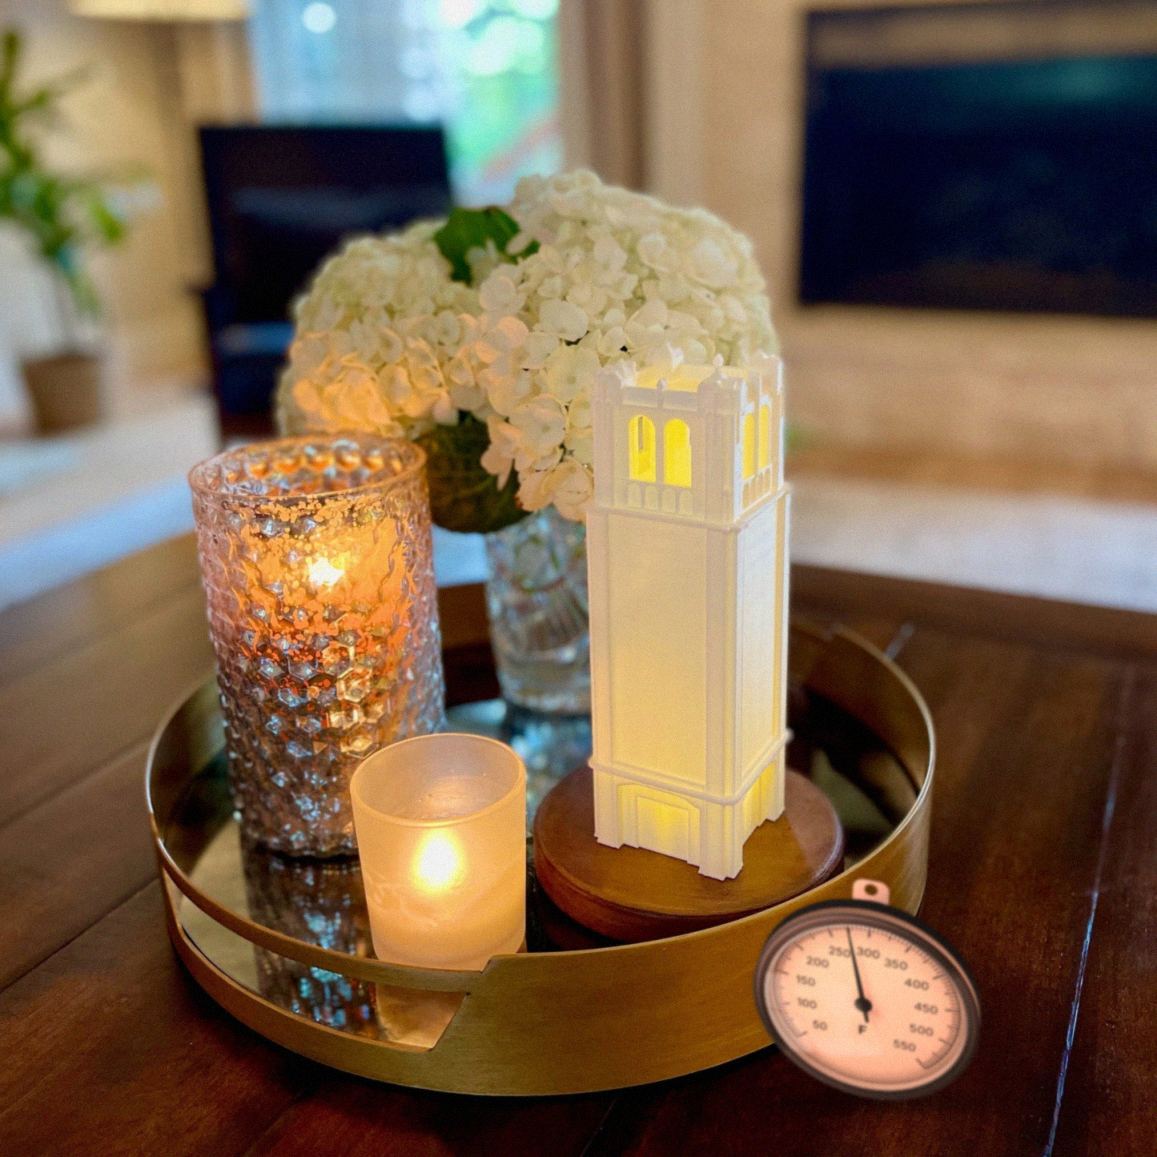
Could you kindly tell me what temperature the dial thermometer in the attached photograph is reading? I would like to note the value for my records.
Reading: 275 °F
